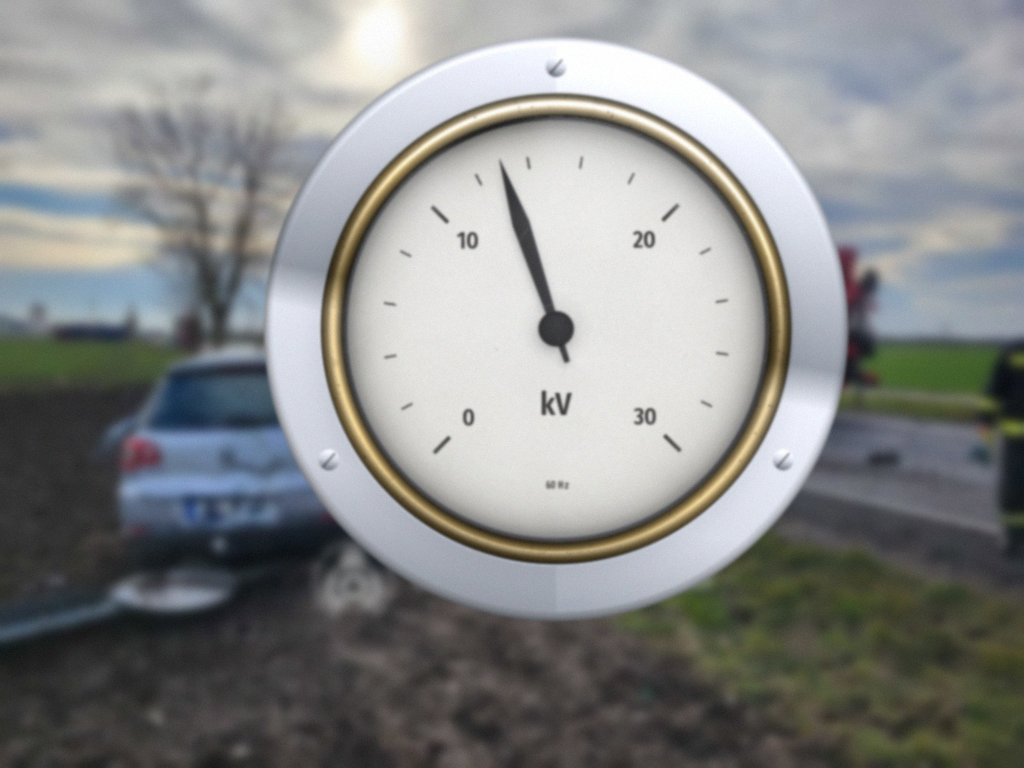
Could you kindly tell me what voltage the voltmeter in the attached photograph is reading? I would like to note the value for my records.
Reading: 13 kV
